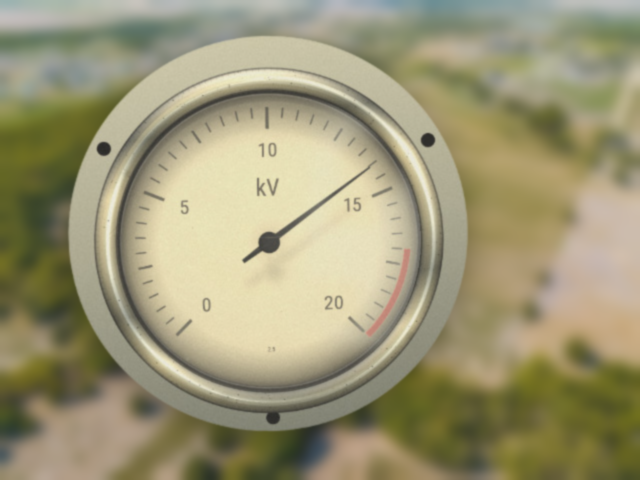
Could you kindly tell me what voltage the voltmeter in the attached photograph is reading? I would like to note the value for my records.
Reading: 14 kV
